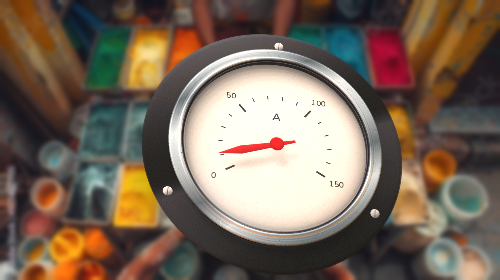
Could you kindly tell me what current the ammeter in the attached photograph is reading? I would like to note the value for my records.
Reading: 10 A
